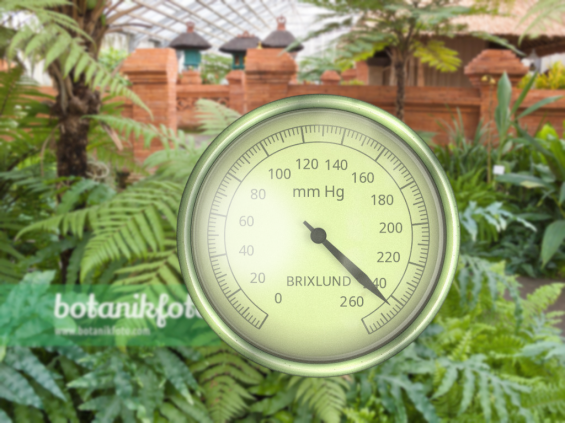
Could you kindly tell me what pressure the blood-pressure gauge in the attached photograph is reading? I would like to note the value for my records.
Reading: 244 mmHg
